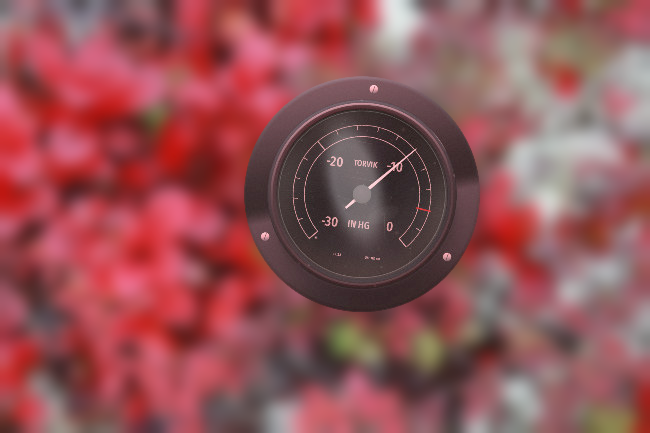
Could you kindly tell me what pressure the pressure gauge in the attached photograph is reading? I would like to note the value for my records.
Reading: -10 inHg
